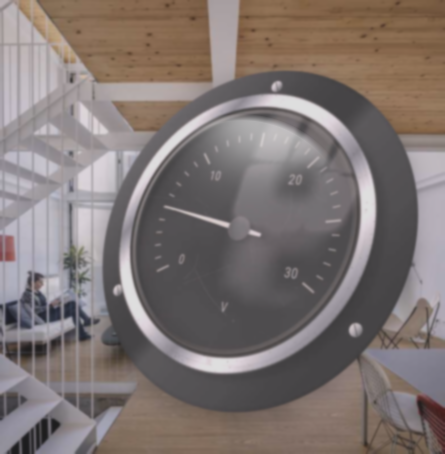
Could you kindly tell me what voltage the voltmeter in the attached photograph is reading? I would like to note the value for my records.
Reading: 5 V
